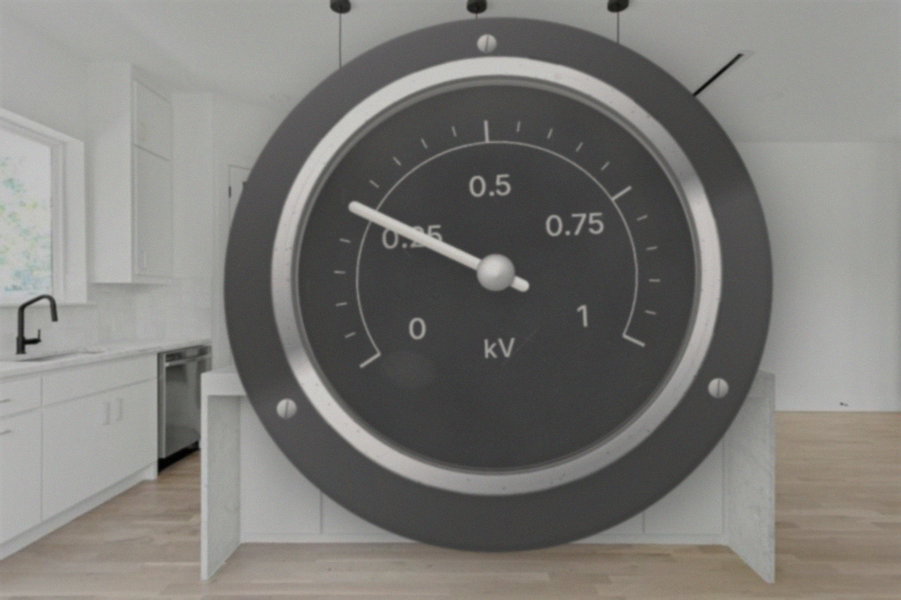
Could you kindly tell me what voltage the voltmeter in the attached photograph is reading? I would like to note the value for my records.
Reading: 0.25 kV
